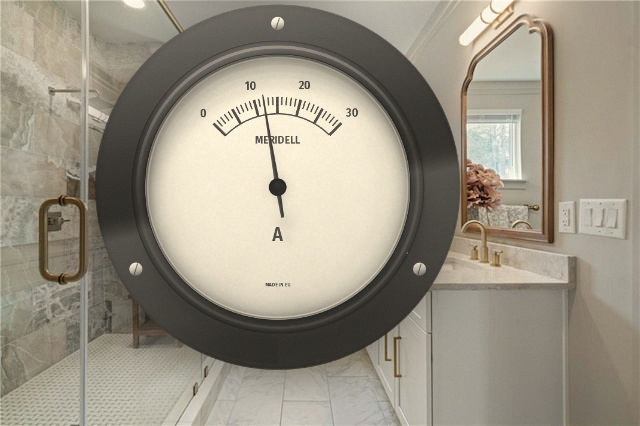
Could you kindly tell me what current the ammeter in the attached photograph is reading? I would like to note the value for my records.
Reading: 12 A
